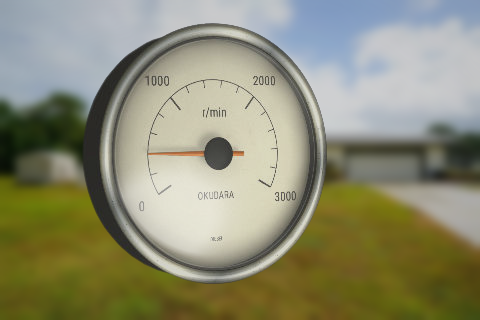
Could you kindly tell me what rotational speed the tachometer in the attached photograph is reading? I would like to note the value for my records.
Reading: 400 rpm
